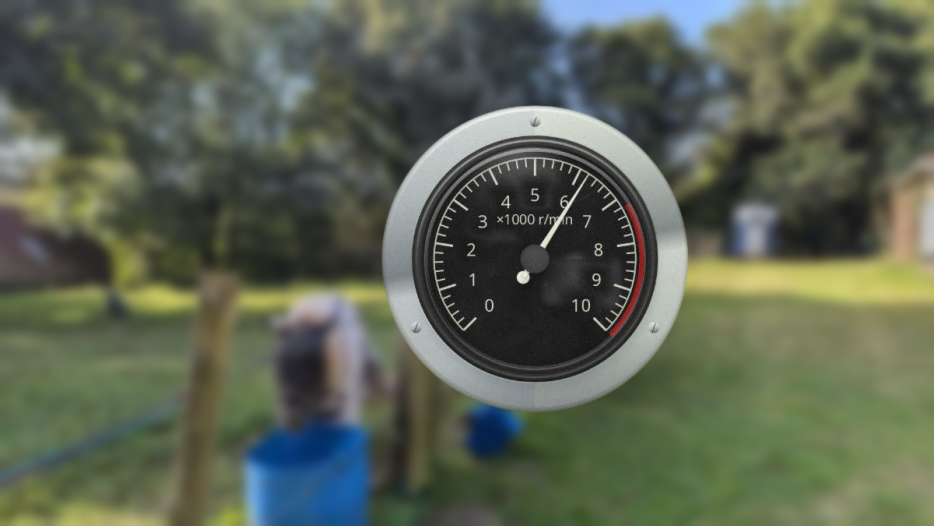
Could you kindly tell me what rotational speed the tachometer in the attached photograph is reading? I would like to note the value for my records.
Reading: 6200 rpm
